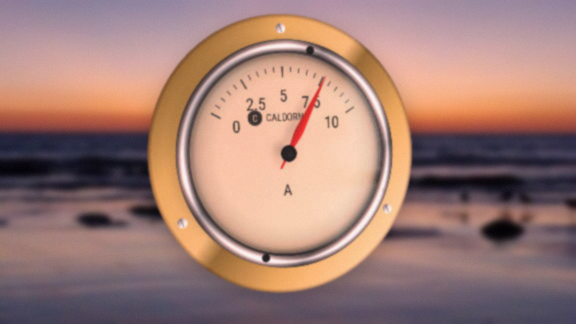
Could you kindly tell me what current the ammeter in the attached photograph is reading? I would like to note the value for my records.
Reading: 7.5 A
